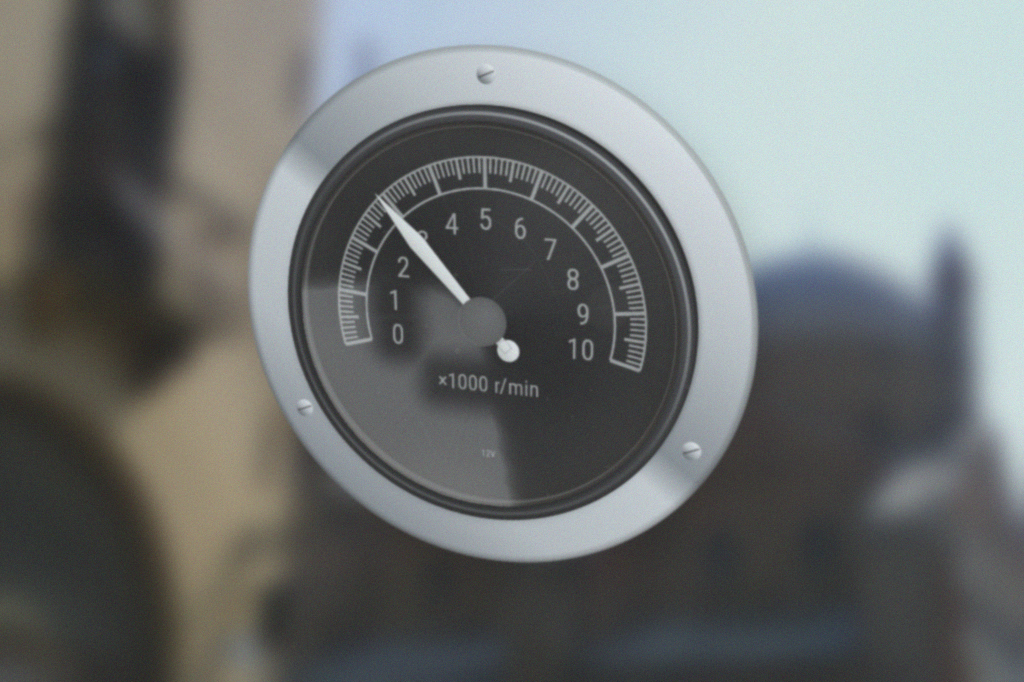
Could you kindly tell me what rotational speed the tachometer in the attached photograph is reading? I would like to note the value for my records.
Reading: 3000 rpm
